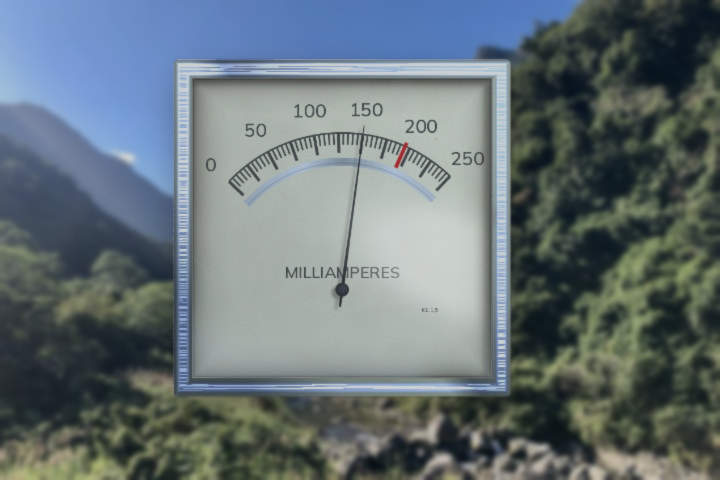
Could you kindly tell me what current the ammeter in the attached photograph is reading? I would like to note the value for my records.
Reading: 150 mA
